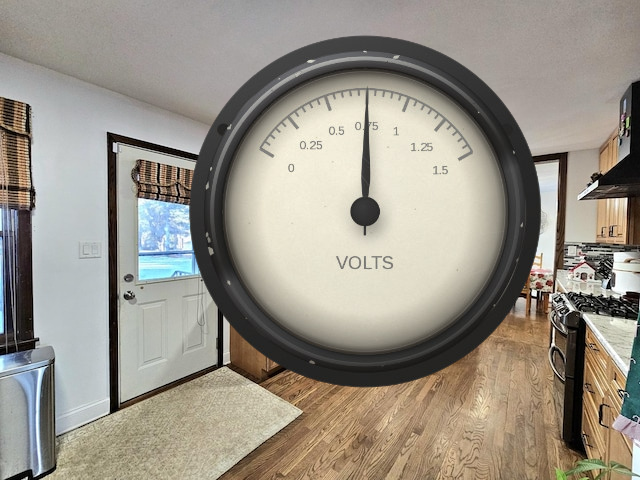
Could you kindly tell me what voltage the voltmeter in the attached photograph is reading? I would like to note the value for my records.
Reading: 0.75 V
